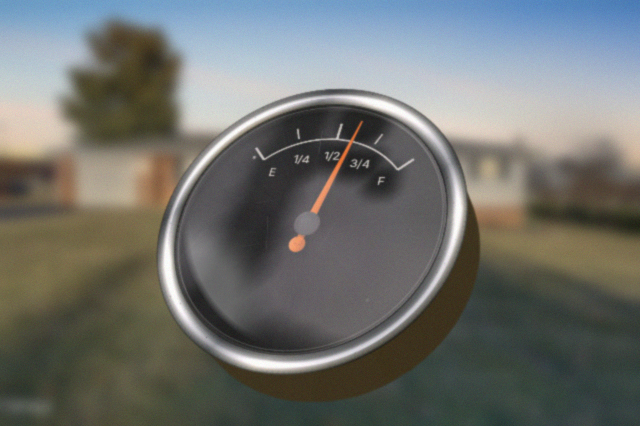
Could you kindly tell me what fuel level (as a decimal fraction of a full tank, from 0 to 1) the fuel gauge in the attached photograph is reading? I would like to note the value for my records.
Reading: 0.625
